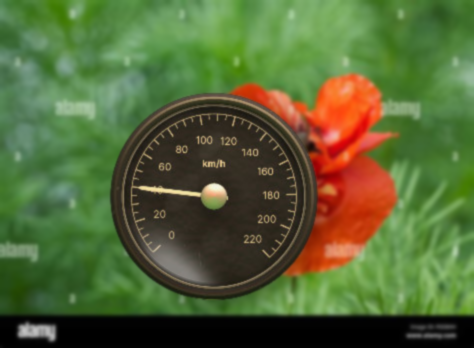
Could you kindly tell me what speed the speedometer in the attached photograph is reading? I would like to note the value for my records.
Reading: 40 km/h
